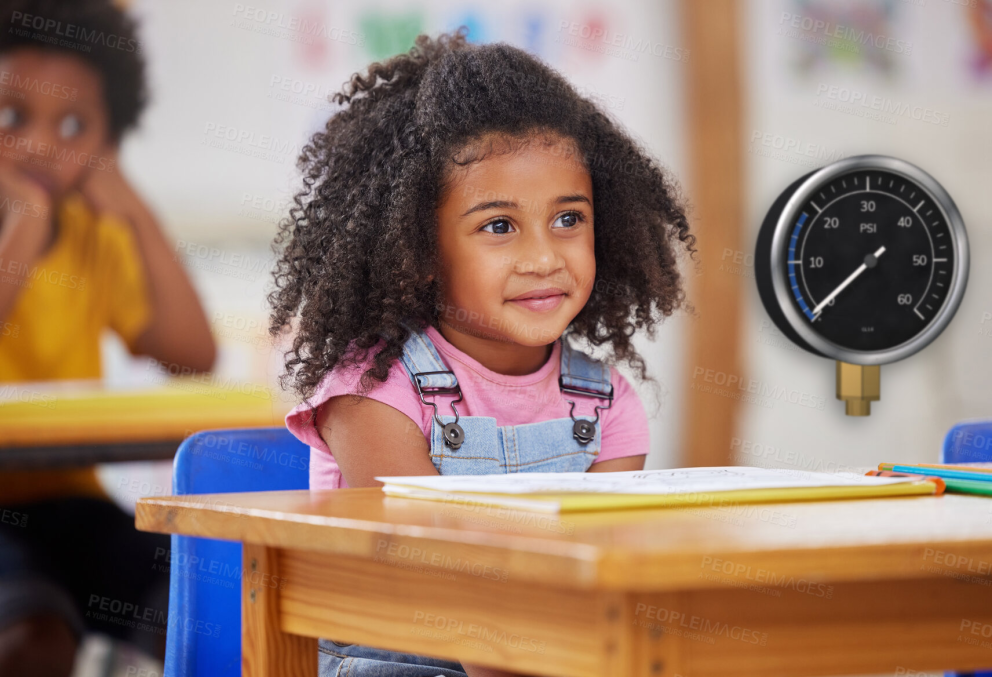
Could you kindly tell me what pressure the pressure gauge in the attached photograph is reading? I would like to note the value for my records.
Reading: 1 psi
